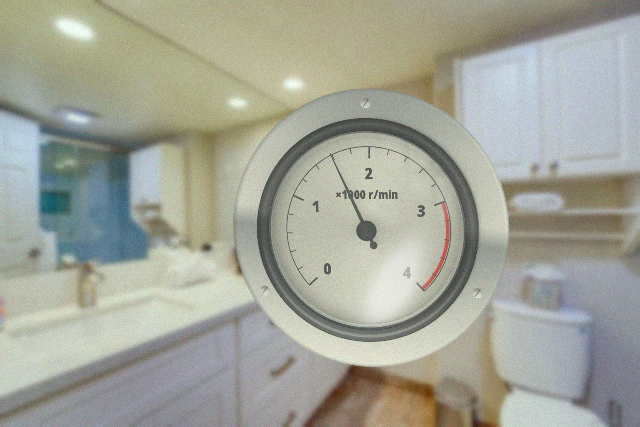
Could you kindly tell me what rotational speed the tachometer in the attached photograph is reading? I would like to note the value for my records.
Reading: 1600 rpm
